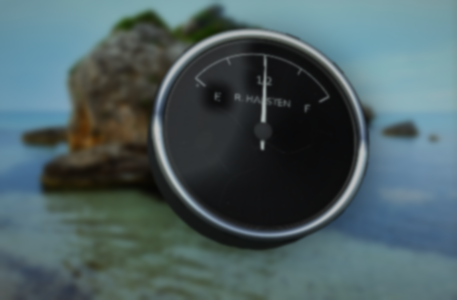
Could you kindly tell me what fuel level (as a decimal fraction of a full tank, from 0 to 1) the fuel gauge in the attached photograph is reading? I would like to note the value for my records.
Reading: 0.5
